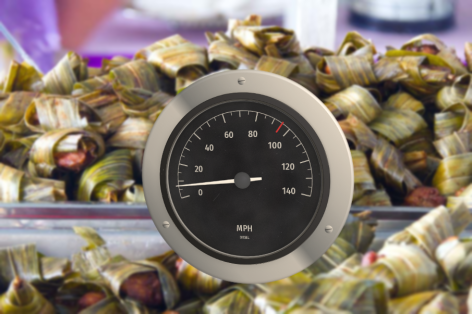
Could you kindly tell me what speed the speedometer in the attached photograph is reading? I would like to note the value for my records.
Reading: 7.5 mph
